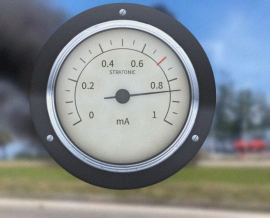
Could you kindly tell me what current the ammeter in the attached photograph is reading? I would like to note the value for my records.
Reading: 0.85 mA
